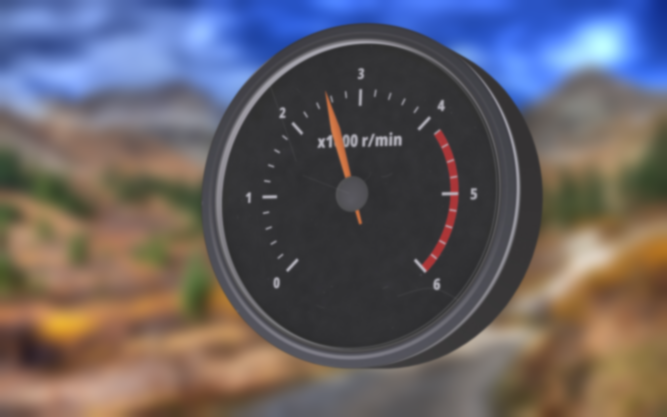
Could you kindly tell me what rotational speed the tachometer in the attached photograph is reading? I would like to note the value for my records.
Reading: 2600 rpm
